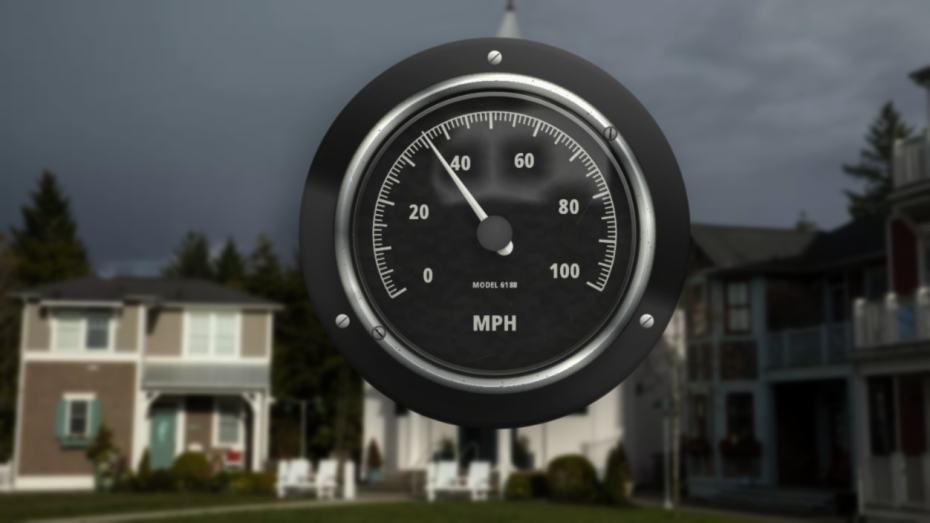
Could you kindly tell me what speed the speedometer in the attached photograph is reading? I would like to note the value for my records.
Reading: 36 mph
